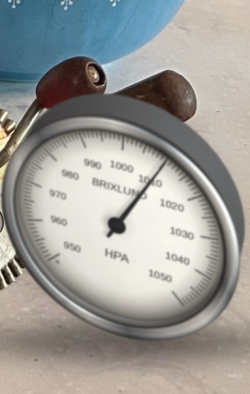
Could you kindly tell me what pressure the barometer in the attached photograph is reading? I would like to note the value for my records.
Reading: 1010 hPa
